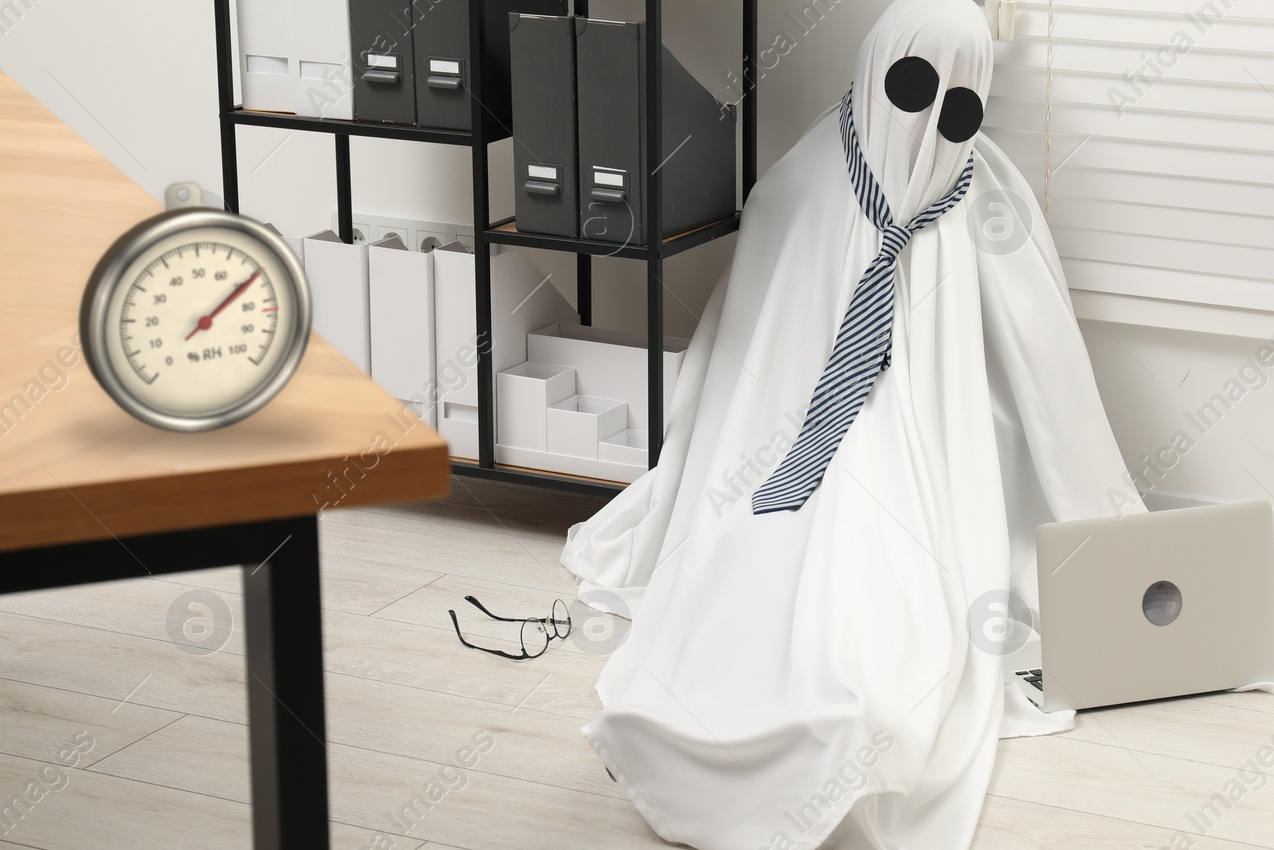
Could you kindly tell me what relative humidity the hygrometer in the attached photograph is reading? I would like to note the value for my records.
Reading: 70 %
